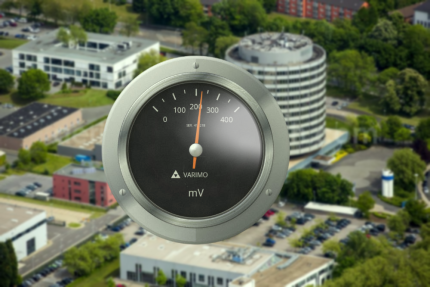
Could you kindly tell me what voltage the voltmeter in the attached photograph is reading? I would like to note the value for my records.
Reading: 225 mV
